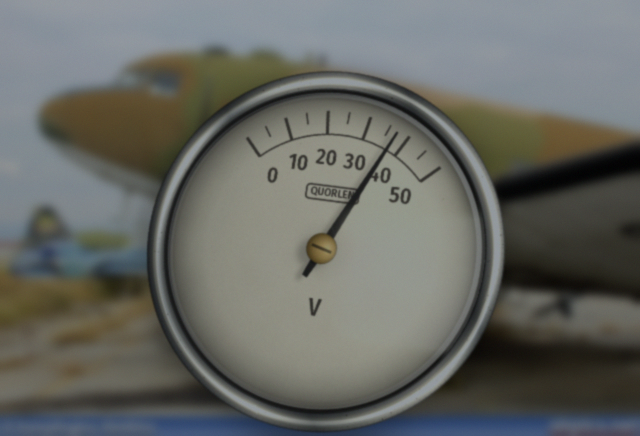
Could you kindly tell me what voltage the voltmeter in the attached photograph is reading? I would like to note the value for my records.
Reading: 37.5 V
